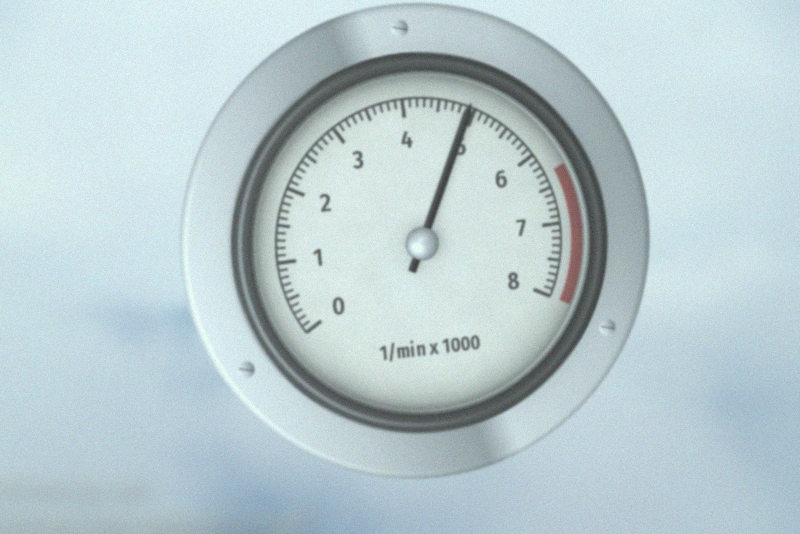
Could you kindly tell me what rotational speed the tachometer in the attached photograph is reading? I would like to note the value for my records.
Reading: 4900 rpm
